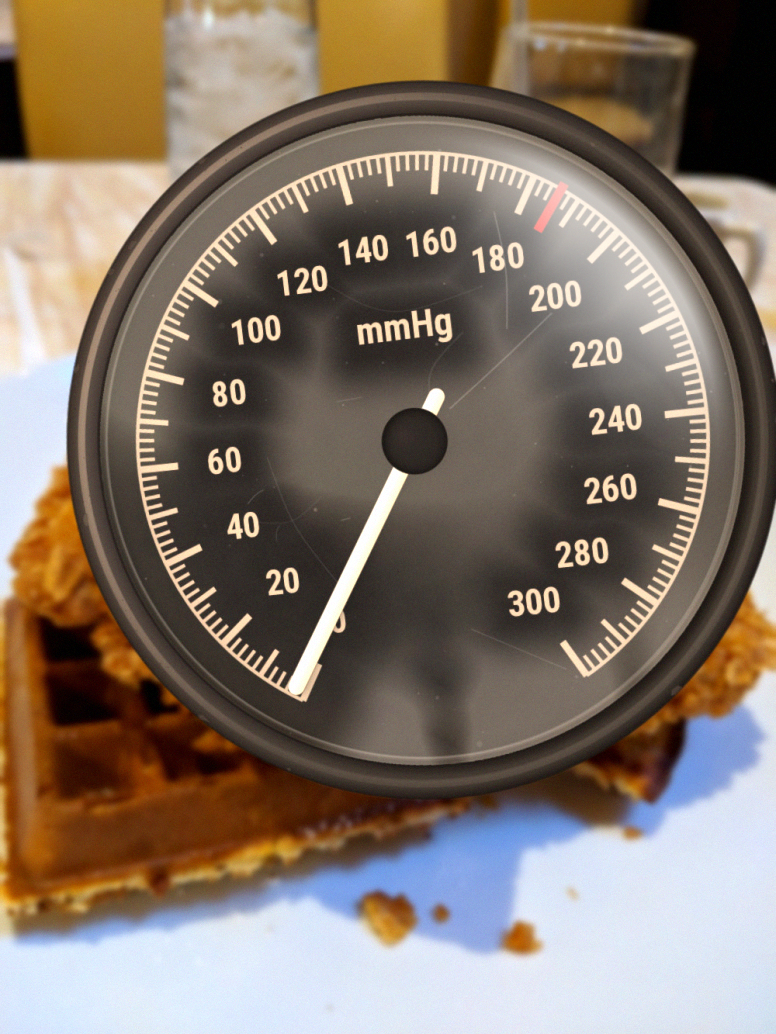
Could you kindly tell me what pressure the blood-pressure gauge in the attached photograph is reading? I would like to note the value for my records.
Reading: 2 mmHg
